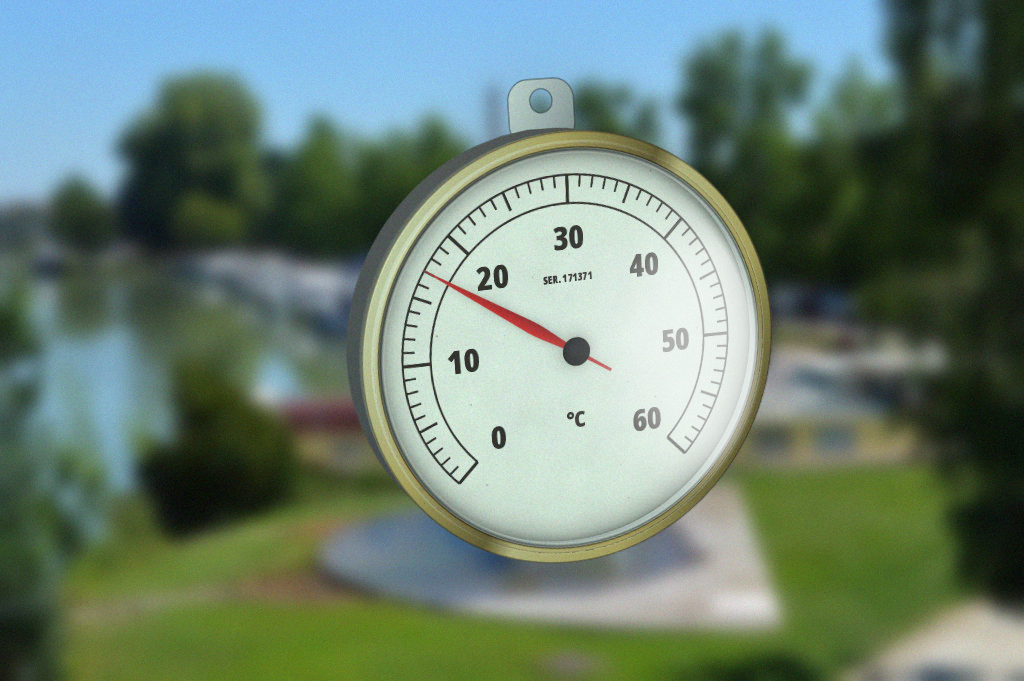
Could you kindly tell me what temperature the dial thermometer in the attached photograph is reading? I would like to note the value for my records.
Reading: 17 °C
